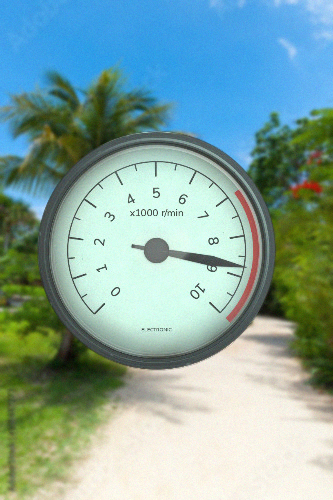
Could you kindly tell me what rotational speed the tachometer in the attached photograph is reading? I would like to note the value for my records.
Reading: 8750 rpm
